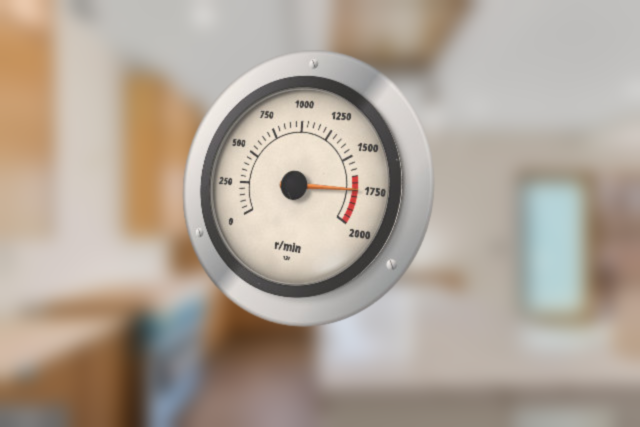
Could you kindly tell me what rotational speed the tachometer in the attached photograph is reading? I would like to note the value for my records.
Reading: 1750 rpm
